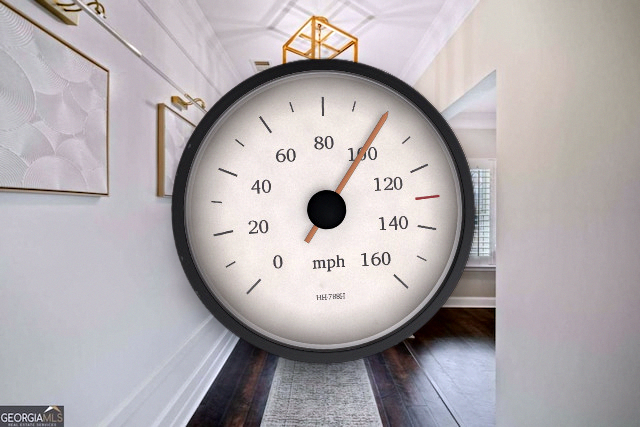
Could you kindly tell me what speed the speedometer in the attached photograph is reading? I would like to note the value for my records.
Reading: 100 mph
